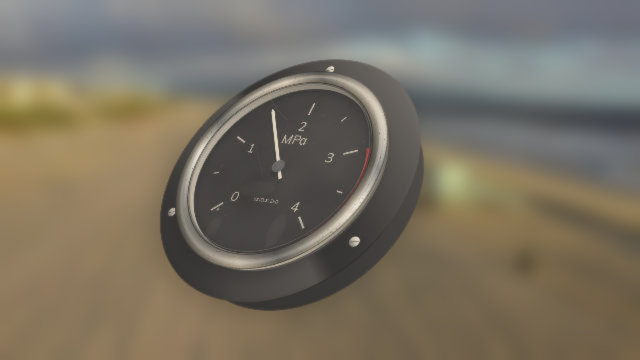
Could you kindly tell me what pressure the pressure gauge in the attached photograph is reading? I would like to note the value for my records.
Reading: 1.5 MPa
